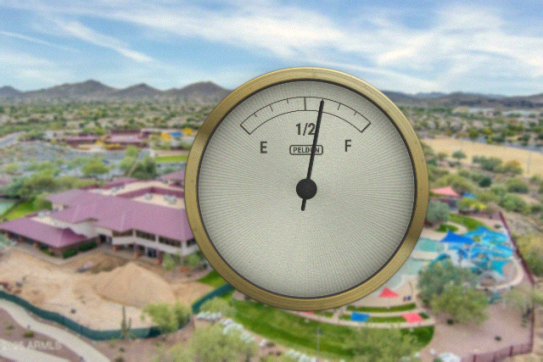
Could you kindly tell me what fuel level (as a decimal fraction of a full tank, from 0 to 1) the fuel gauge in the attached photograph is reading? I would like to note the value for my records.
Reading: 0.625
